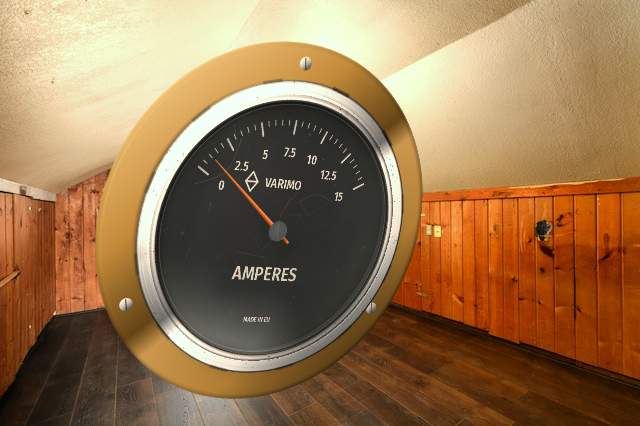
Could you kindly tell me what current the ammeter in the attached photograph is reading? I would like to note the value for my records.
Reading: 1 A
